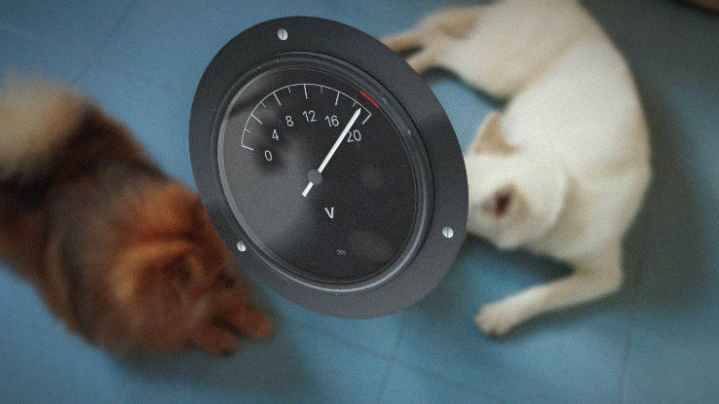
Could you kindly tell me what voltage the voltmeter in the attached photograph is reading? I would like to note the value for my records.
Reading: 19 V
